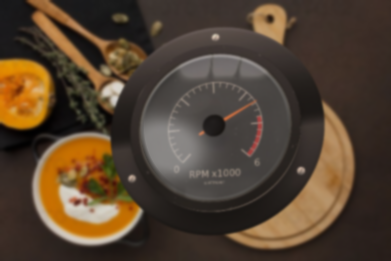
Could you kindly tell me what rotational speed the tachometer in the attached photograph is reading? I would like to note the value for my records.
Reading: 4400 rpm
